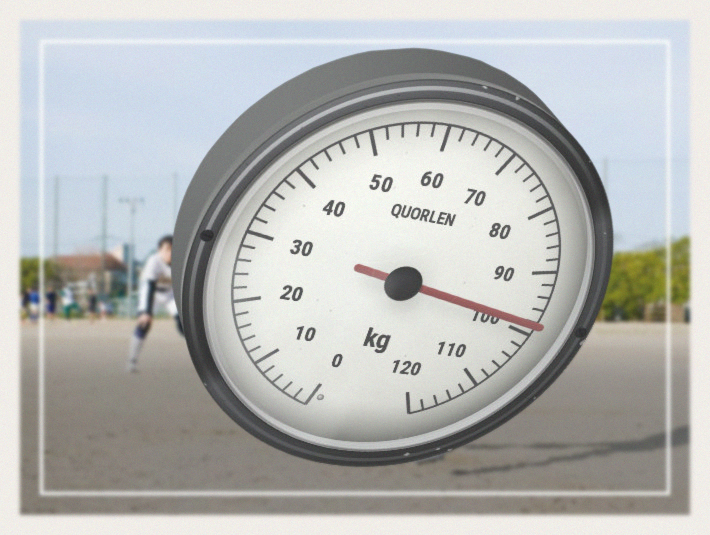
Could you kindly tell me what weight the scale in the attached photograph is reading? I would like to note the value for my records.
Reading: 98 kg
